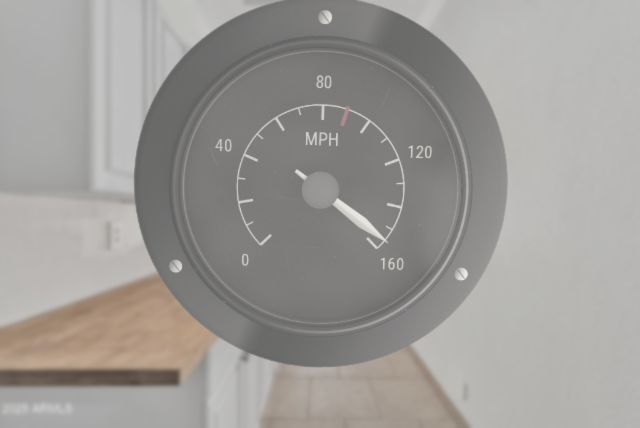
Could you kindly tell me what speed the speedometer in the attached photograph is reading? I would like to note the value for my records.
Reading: 155 mph
